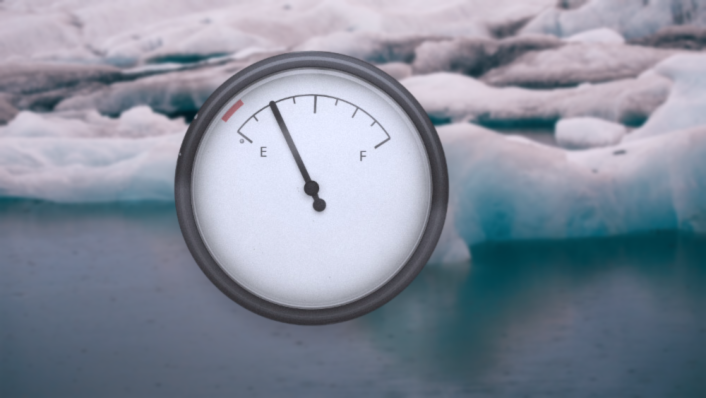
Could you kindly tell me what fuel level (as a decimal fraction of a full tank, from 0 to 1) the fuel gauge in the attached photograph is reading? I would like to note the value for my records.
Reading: 0.25
